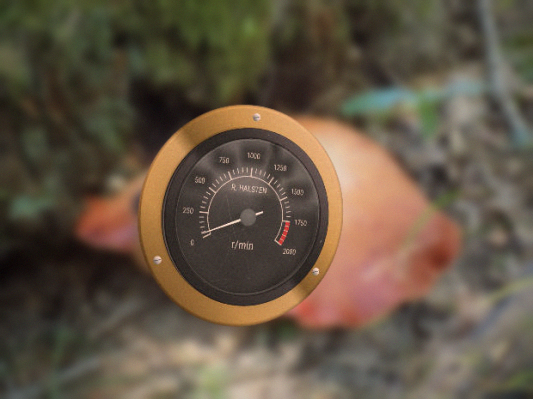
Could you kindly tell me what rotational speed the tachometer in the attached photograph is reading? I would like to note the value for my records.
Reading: 50 rpm
